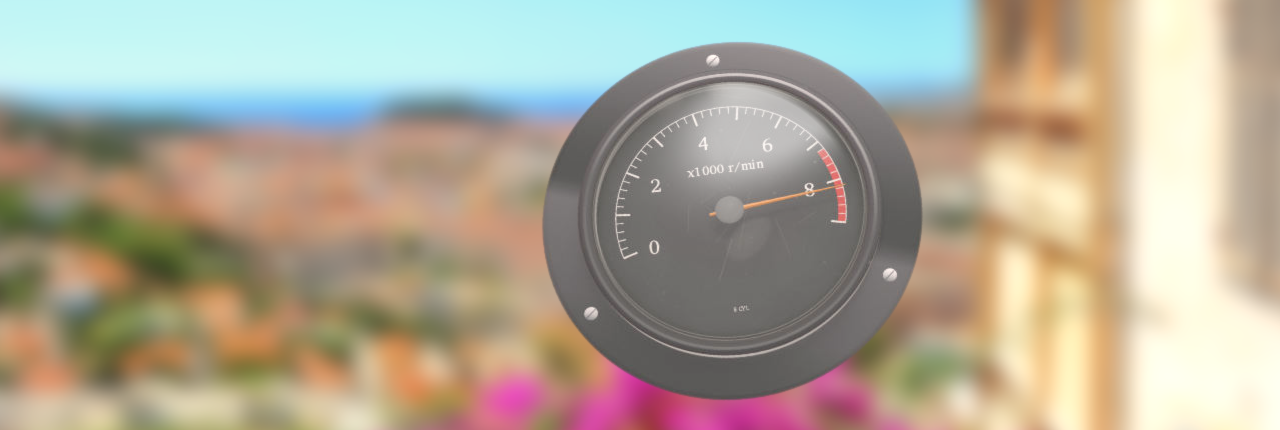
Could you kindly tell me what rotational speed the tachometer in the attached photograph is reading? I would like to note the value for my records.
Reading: 8200 rpm
